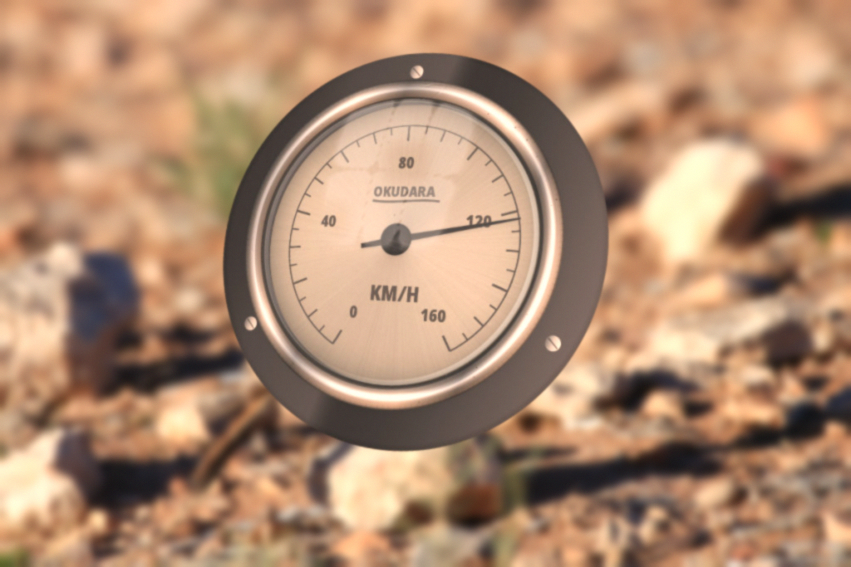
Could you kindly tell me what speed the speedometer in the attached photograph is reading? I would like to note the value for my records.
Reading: 122.5 km/h
